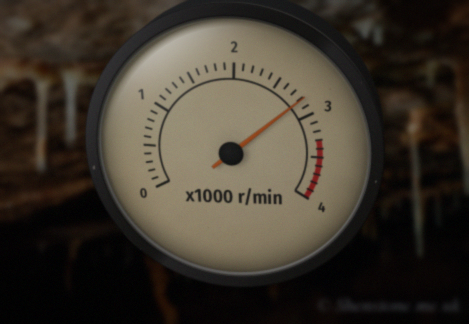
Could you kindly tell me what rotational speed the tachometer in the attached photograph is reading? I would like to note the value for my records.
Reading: 2800 rpm
